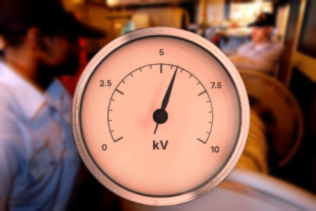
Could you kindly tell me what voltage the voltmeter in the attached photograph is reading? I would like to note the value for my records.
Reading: 5.75 kV
